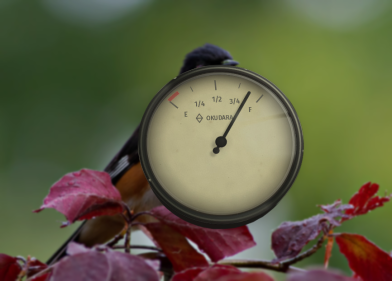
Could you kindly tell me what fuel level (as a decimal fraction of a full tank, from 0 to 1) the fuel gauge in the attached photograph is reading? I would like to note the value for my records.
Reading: 0.875
